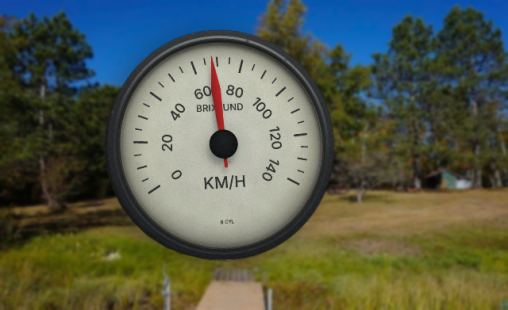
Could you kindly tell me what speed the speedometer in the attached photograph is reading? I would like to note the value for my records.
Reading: 67.5 km/h
